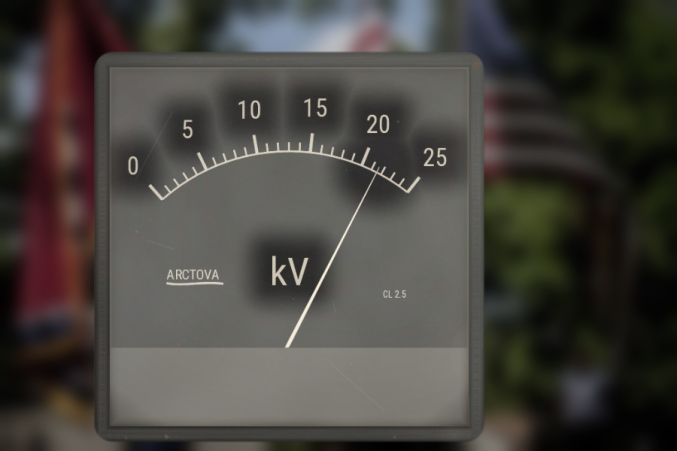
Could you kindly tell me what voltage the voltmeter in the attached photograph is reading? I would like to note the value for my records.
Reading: 21.5 kV
